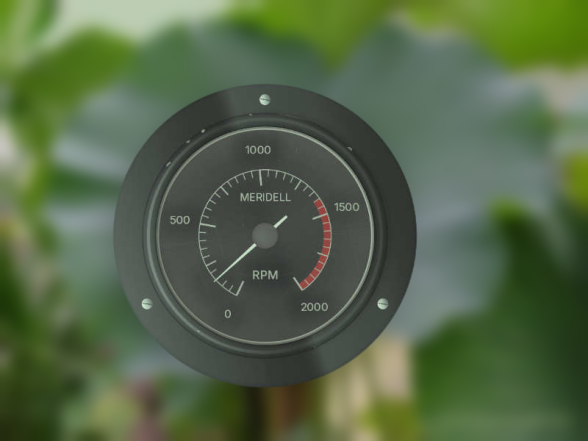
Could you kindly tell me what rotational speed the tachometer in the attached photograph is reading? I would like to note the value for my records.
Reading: 150 rpm
